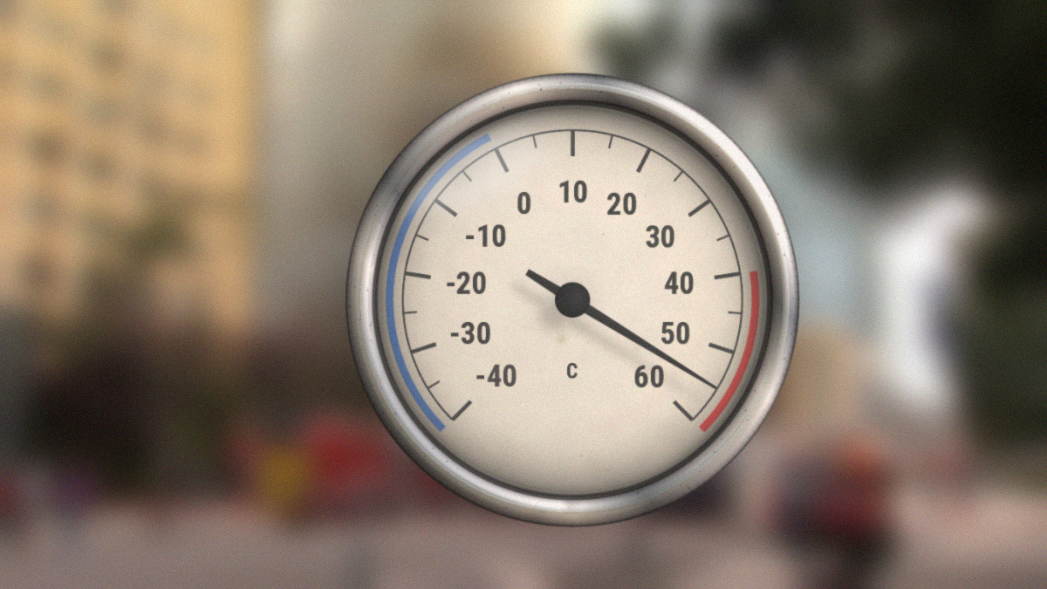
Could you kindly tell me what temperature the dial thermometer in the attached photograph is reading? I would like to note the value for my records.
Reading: 55 °C
